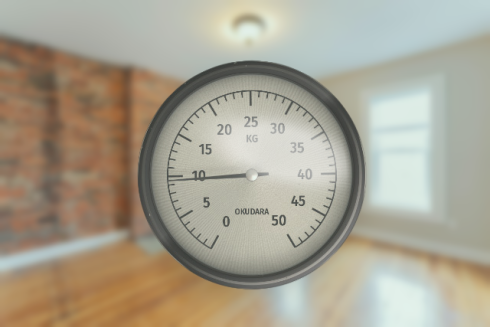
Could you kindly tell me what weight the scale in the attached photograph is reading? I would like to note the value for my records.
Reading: 9.5 kg
